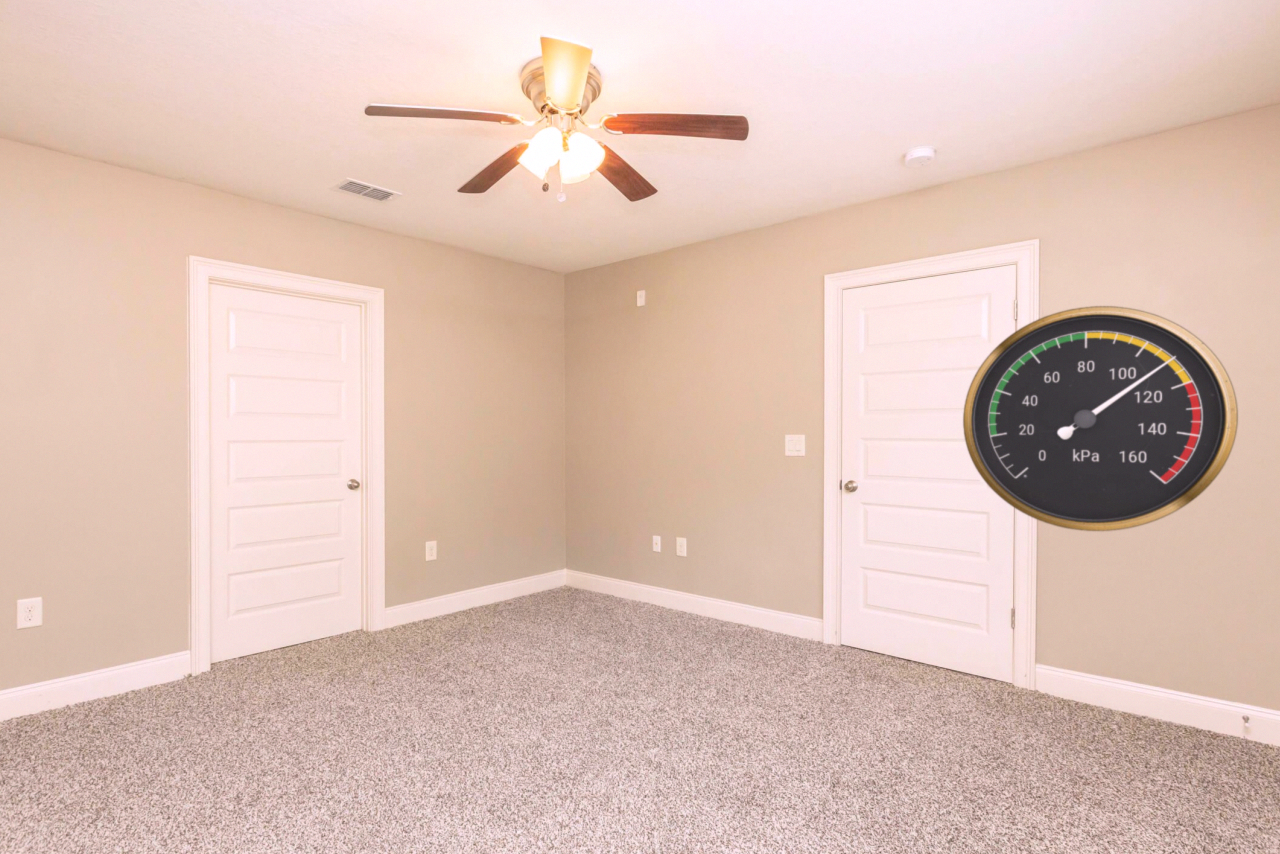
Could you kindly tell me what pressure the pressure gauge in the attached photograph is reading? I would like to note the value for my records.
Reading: 110 kPa
